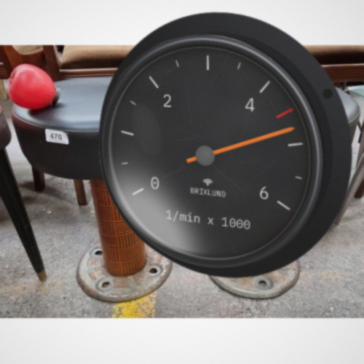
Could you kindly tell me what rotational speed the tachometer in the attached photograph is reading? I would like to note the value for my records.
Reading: 4750 rpm
